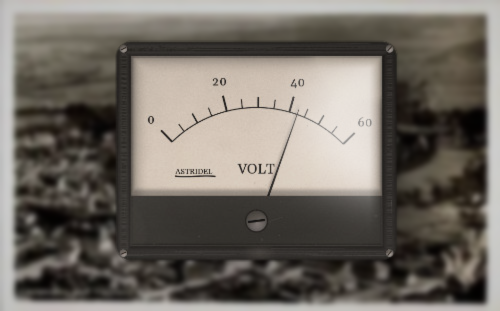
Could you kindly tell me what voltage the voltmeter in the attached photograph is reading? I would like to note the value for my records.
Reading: 42.5 V
